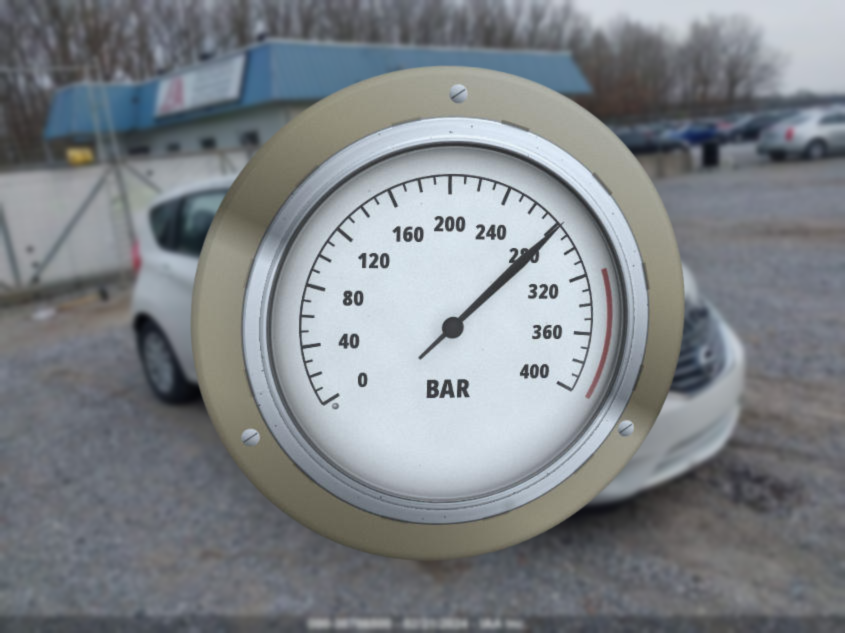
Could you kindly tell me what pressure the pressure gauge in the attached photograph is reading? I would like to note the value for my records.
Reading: 280 bar
